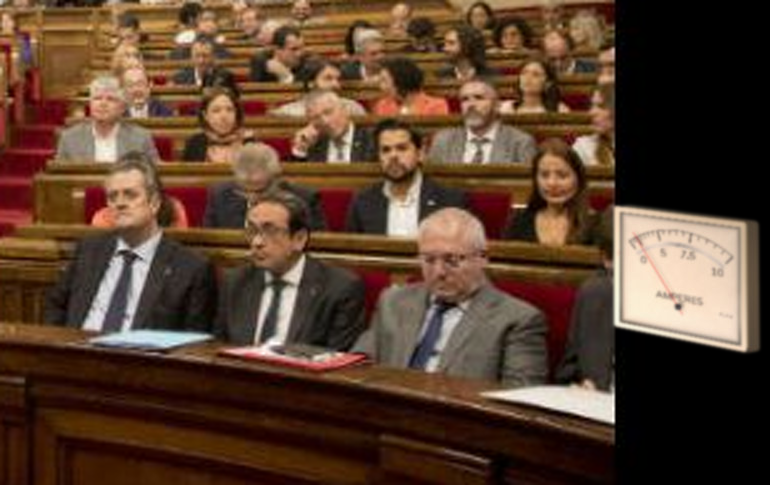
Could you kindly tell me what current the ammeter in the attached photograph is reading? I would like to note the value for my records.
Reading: 2.5 A
